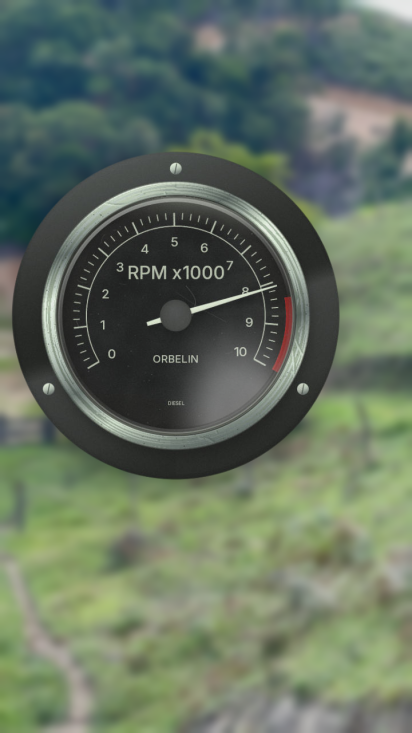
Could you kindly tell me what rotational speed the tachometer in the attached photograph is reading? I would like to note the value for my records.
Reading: 8100 rpm
